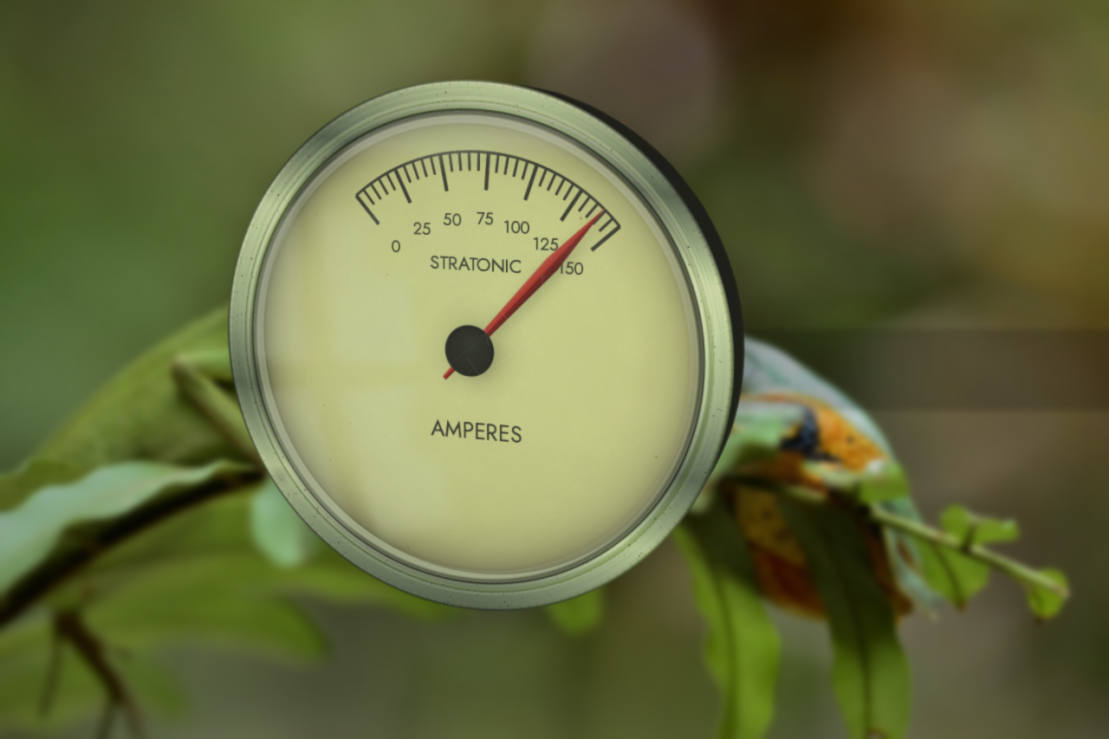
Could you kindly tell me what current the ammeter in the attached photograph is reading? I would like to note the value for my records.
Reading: 140 A
